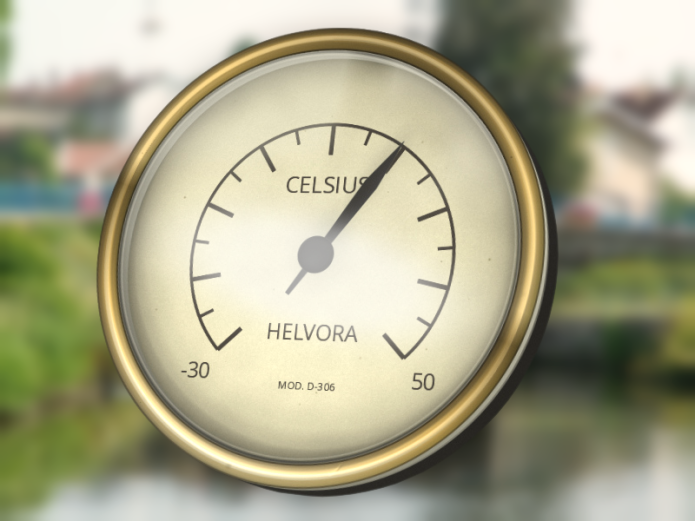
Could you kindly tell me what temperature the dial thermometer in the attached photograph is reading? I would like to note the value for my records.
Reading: 20 °C
